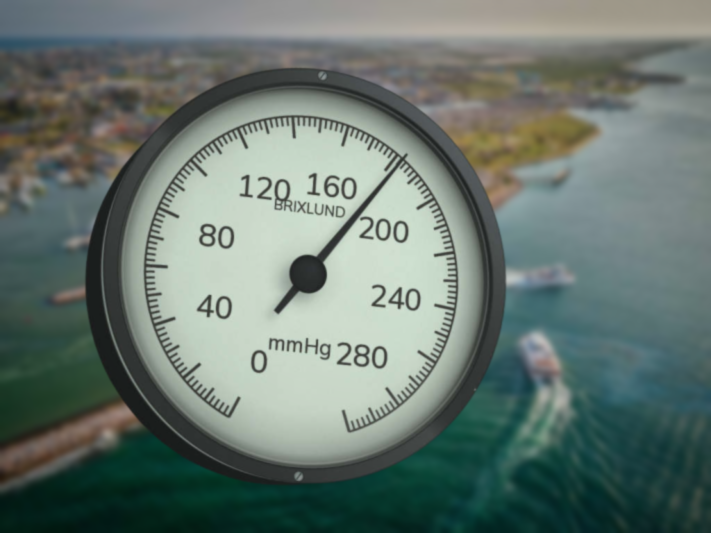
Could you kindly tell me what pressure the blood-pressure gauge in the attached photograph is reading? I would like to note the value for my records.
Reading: 182 mmHg
